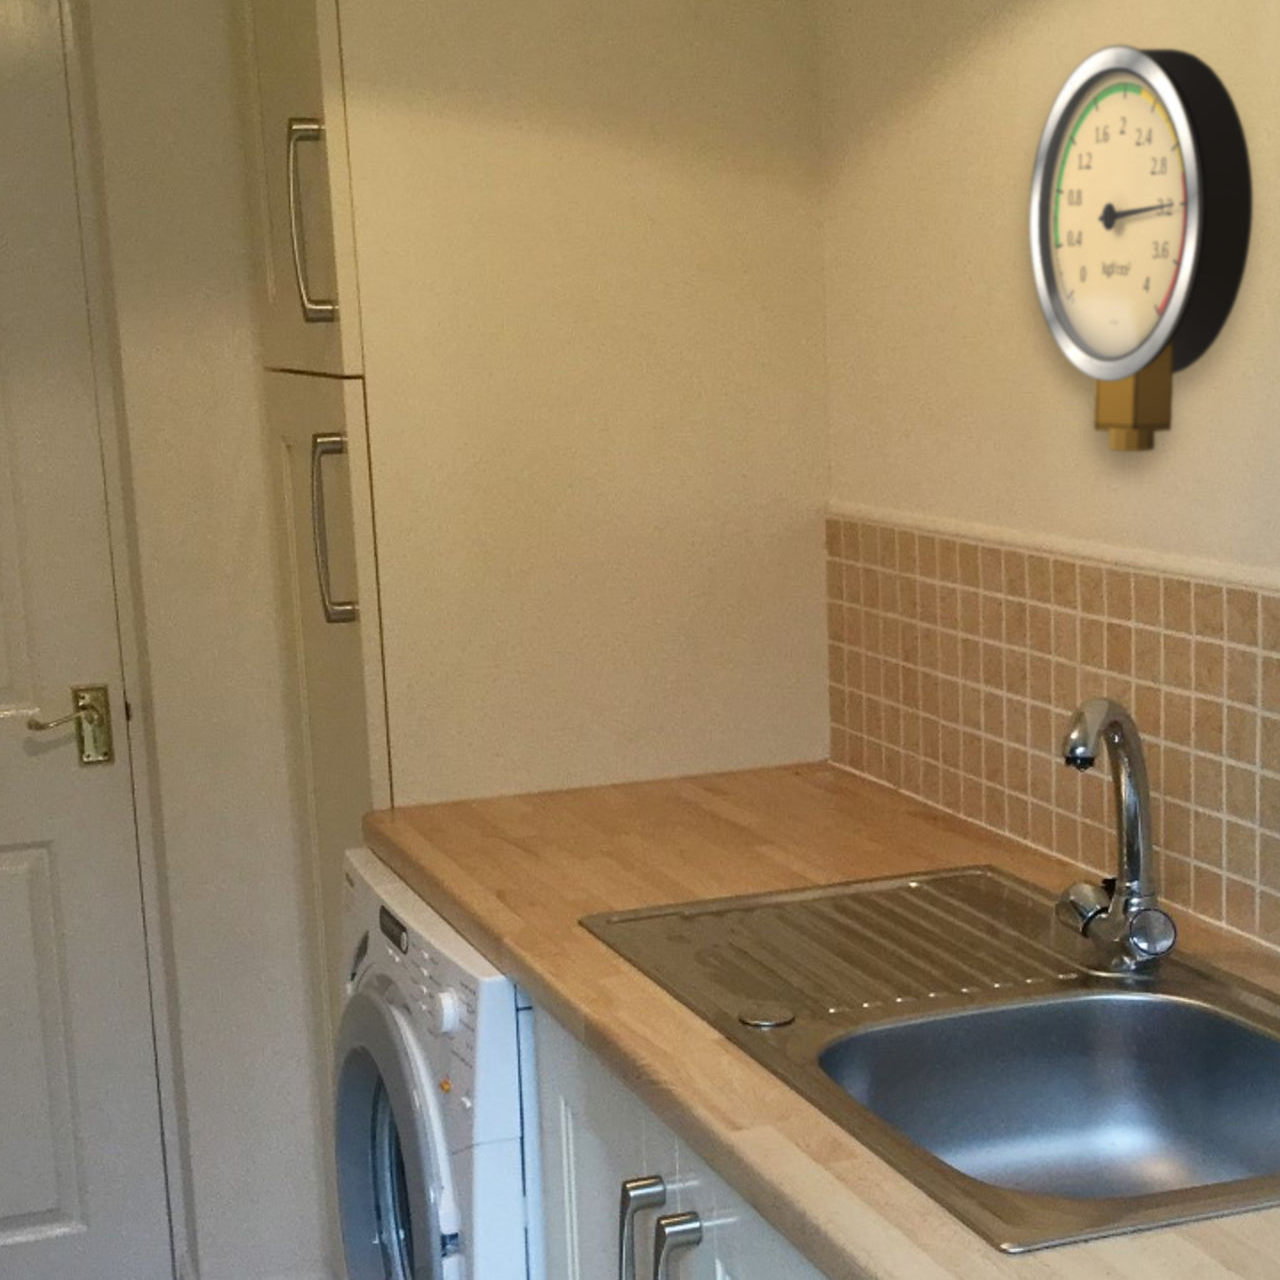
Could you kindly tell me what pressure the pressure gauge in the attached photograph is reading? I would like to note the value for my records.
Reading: 3.2 kg/cm²
